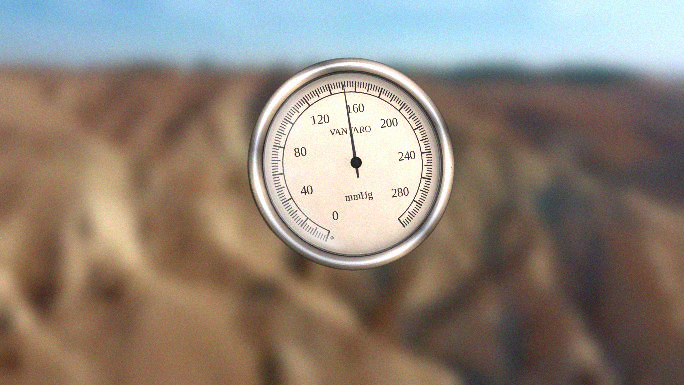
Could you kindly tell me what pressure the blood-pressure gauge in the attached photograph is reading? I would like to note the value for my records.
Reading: 150 mmHg
